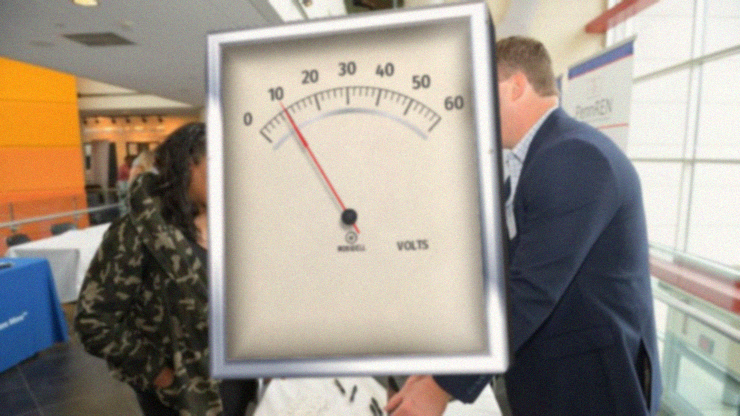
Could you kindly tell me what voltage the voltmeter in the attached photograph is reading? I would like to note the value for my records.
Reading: 10 V
